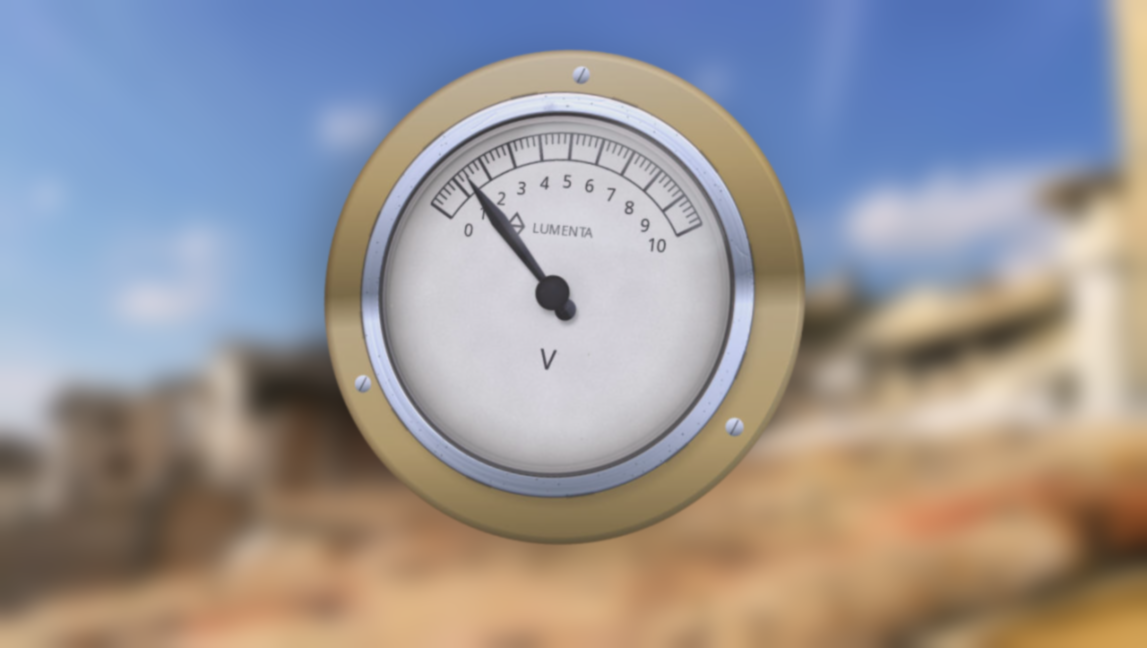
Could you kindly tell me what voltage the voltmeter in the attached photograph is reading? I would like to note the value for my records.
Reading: 1.4 V
